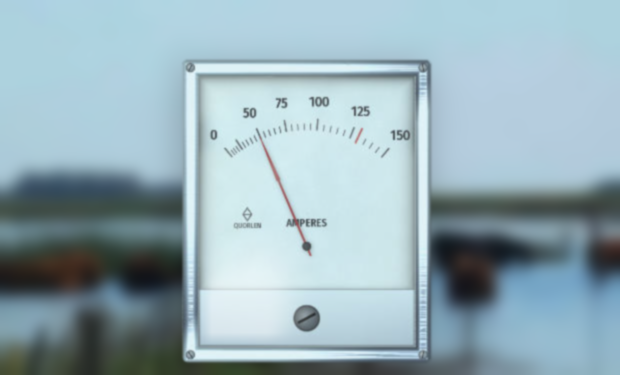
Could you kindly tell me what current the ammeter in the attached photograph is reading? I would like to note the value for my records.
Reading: 50 A
